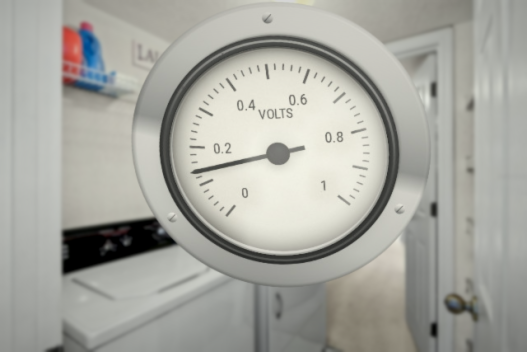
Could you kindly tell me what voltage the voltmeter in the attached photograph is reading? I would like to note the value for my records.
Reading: 0.14 V
